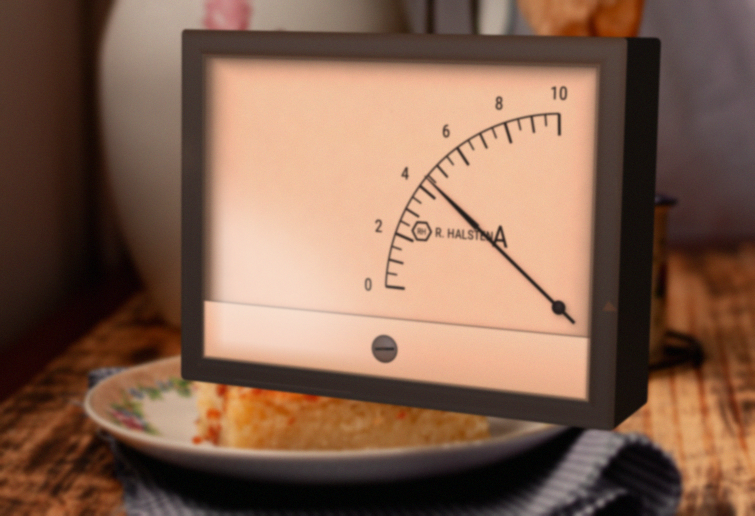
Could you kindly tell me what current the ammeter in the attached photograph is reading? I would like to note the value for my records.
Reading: 4.5 A
